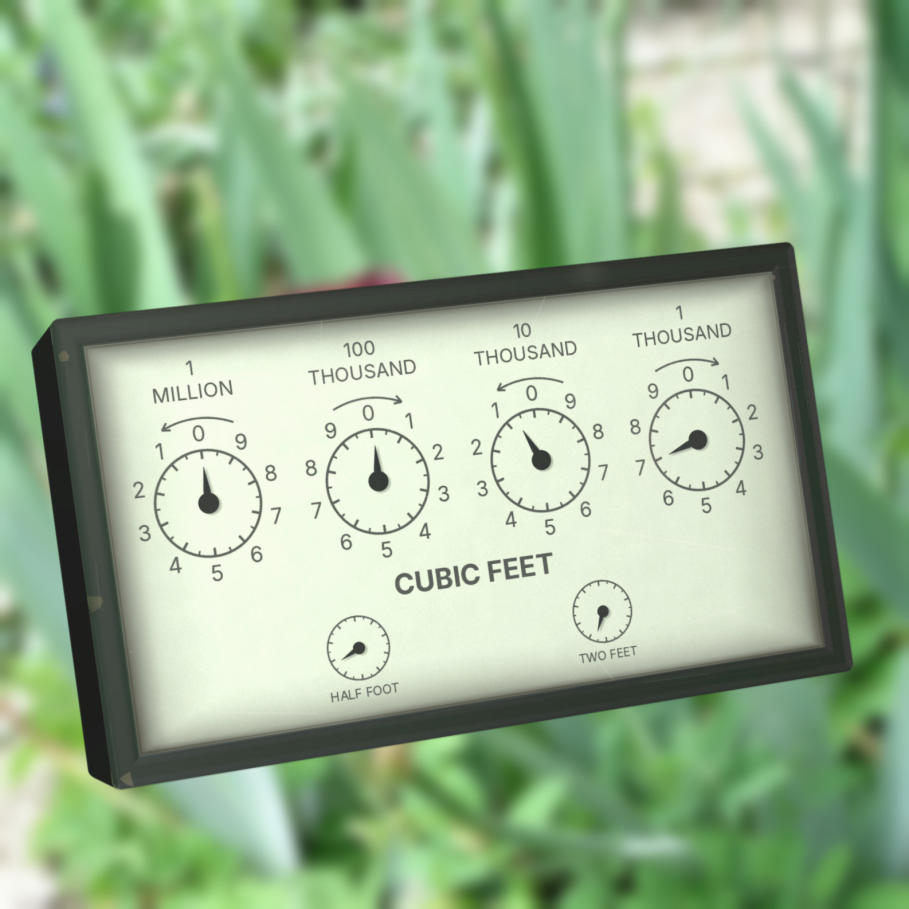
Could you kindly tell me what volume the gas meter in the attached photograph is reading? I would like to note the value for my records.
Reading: 700 ft³
